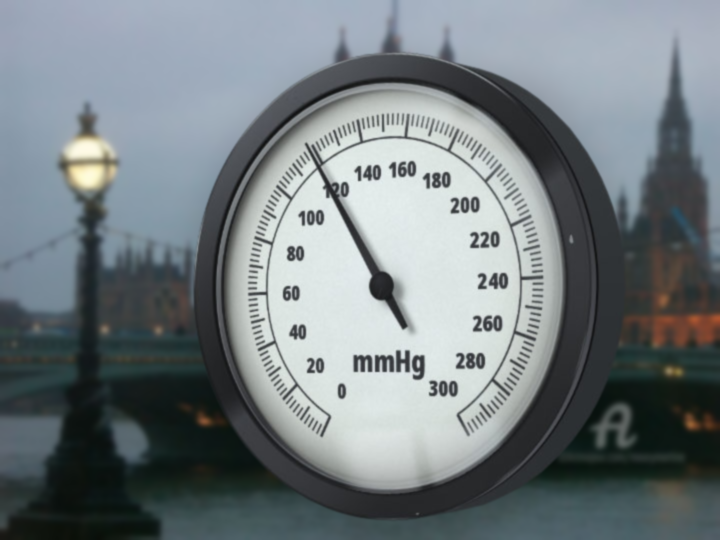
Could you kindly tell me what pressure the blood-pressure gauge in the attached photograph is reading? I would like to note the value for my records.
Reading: 120 mmHg
